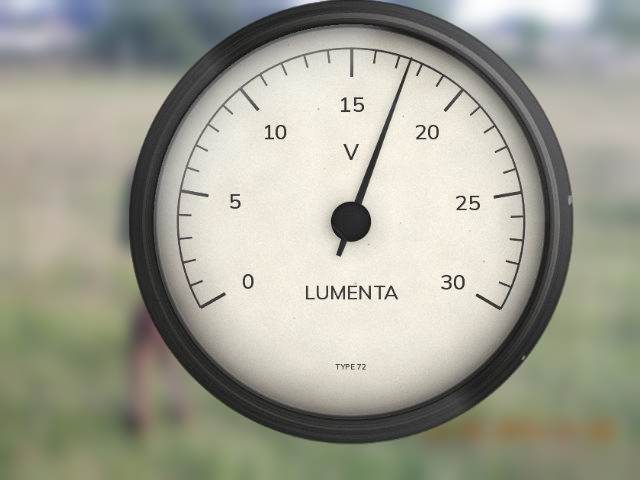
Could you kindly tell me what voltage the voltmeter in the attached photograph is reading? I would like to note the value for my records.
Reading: 17.5 V
